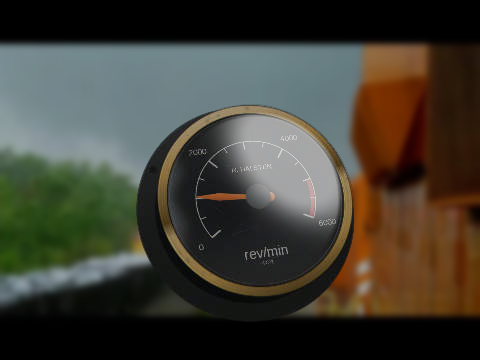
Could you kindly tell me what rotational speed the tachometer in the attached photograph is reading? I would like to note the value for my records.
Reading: 1000 rpm
